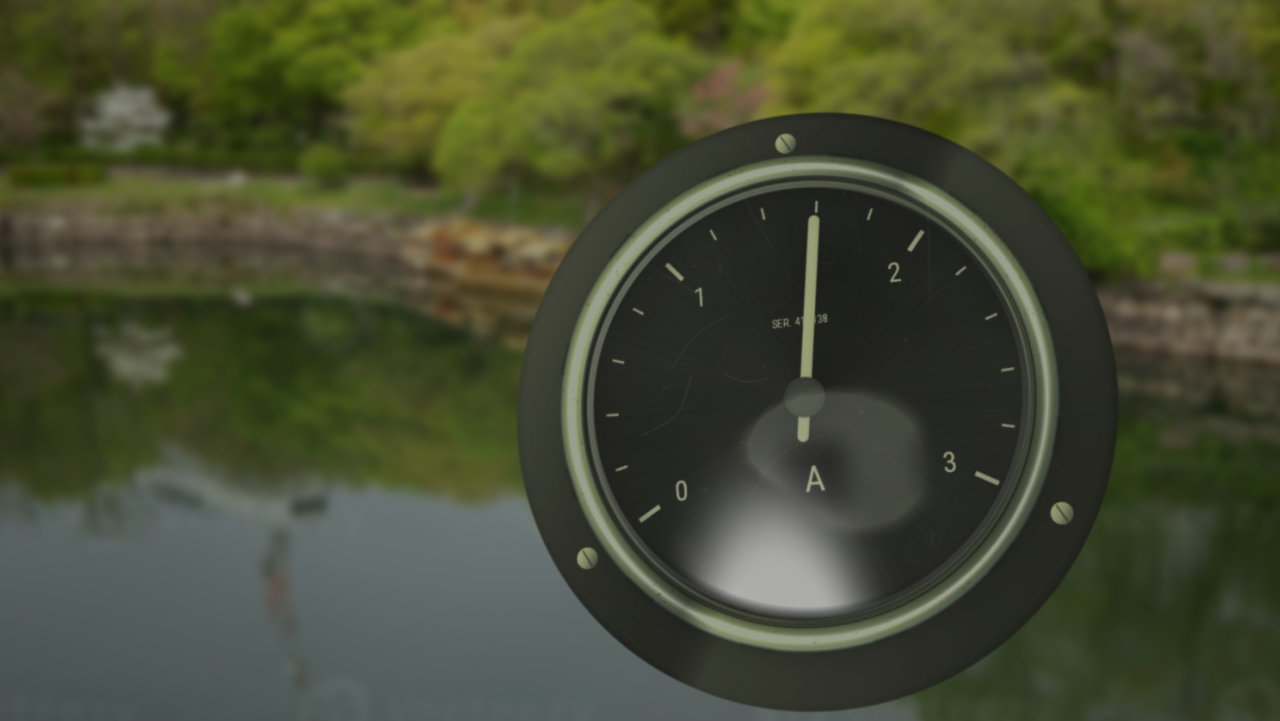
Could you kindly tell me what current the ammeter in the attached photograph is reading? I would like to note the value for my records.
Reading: 1.6 A
